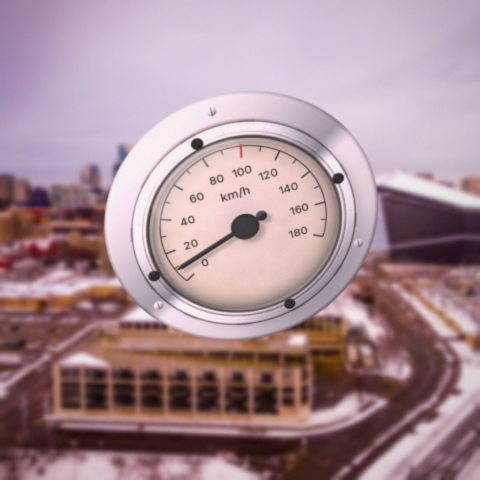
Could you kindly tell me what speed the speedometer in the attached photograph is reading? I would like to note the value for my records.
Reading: 10 km/h
